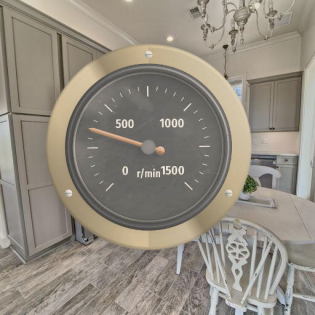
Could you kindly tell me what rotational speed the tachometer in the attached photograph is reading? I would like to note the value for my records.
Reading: 350 rpm
